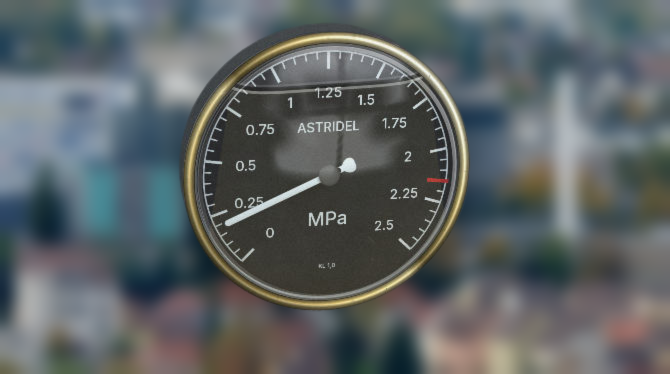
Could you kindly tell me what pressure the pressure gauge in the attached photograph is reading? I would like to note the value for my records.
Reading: 0.2 MPa
